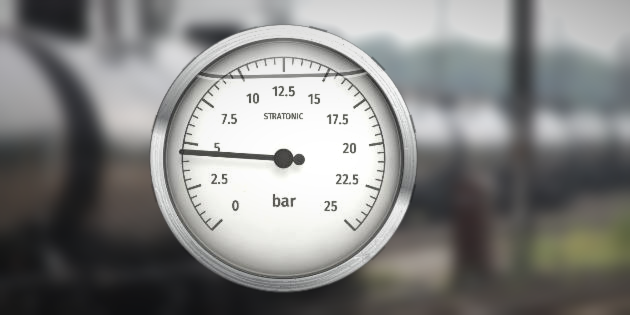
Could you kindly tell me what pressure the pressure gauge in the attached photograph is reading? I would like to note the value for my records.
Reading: 4.5 bar
